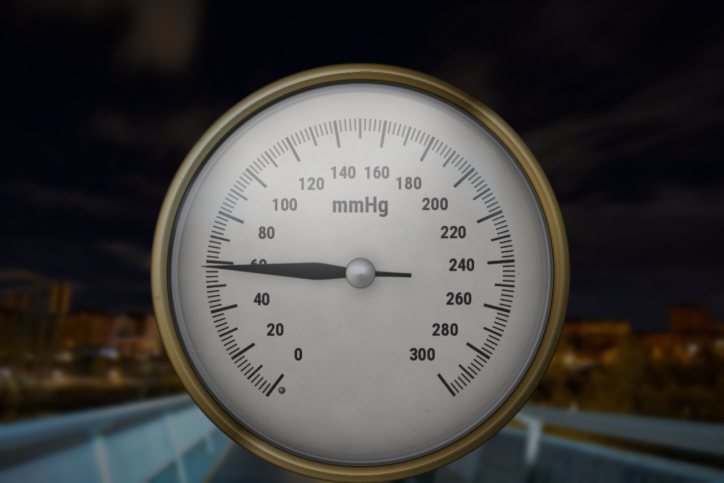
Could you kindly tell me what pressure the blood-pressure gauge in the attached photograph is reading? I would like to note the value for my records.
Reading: 58 mmHg
